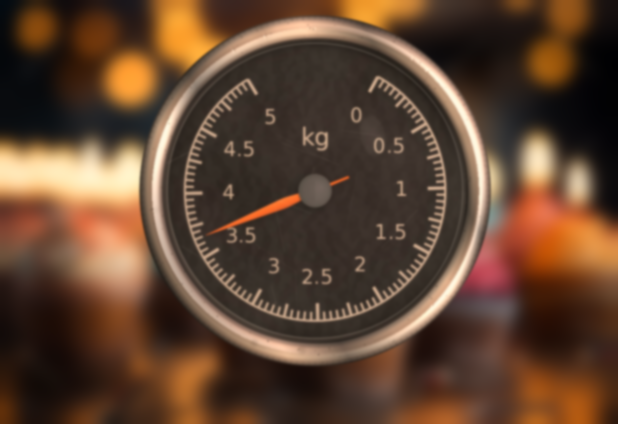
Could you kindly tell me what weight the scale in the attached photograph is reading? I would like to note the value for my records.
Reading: 3.65 kg
